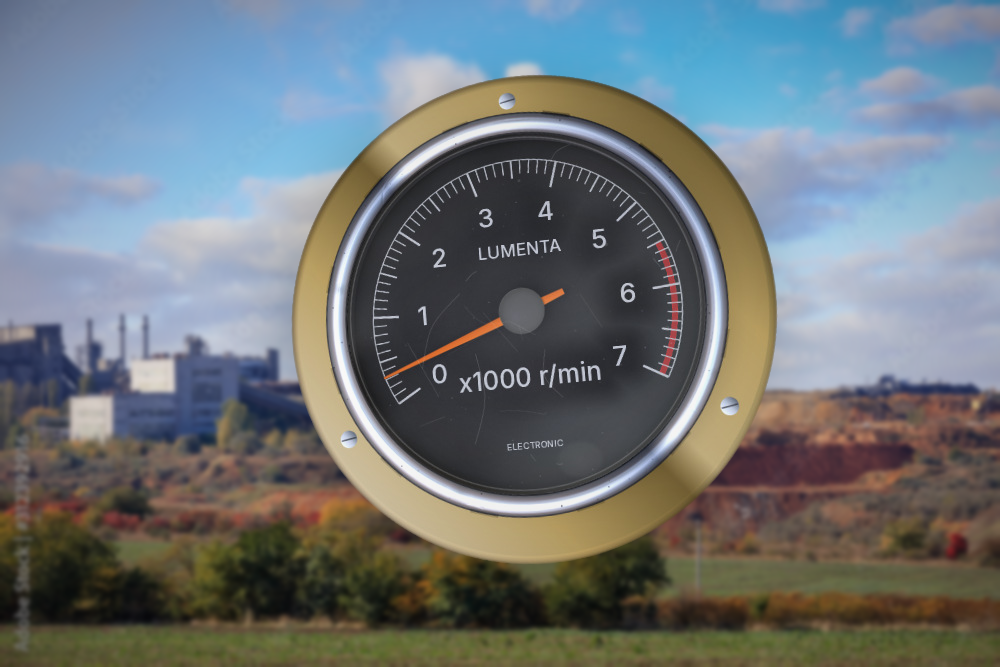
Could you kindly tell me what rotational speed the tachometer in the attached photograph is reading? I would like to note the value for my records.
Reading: 300 rpm
